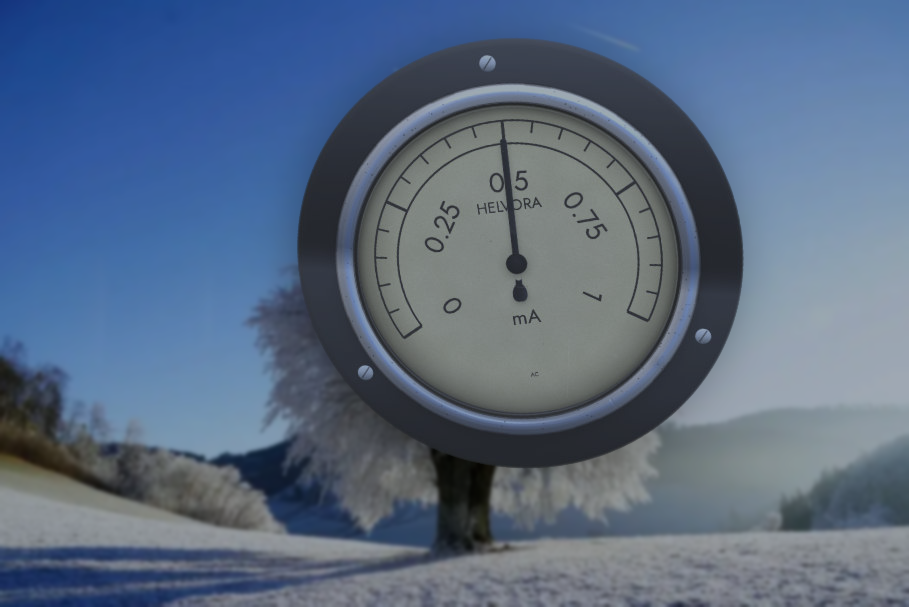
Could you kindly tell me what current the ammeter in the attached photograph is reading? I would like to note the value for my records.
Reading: 0.5 mA
